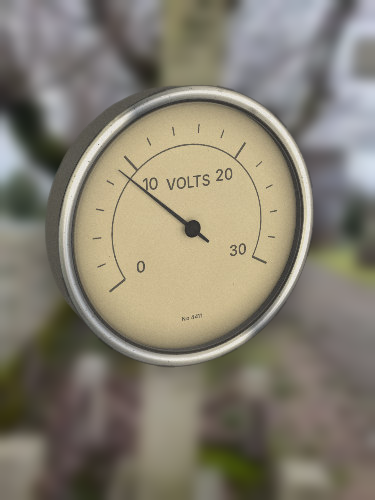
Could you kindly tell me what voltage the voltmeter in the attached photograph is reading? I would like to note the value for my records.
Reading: 9 V
